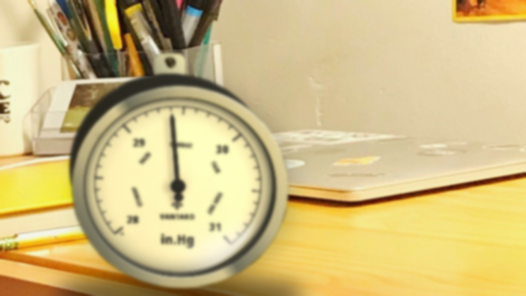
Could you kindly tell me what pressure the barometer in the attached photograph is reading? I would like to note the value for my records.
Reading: 29.4 inHg
